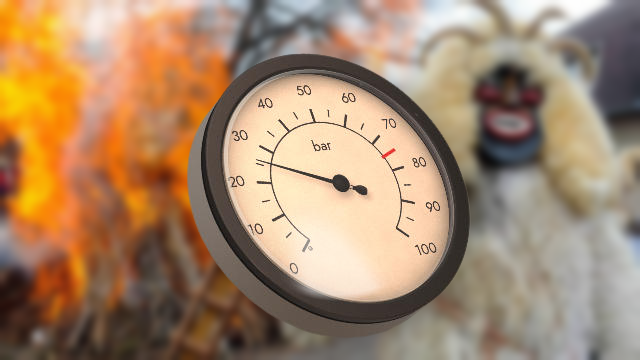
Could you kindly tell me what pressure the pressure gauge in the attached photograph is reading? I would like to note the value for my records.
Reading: 25 bar
